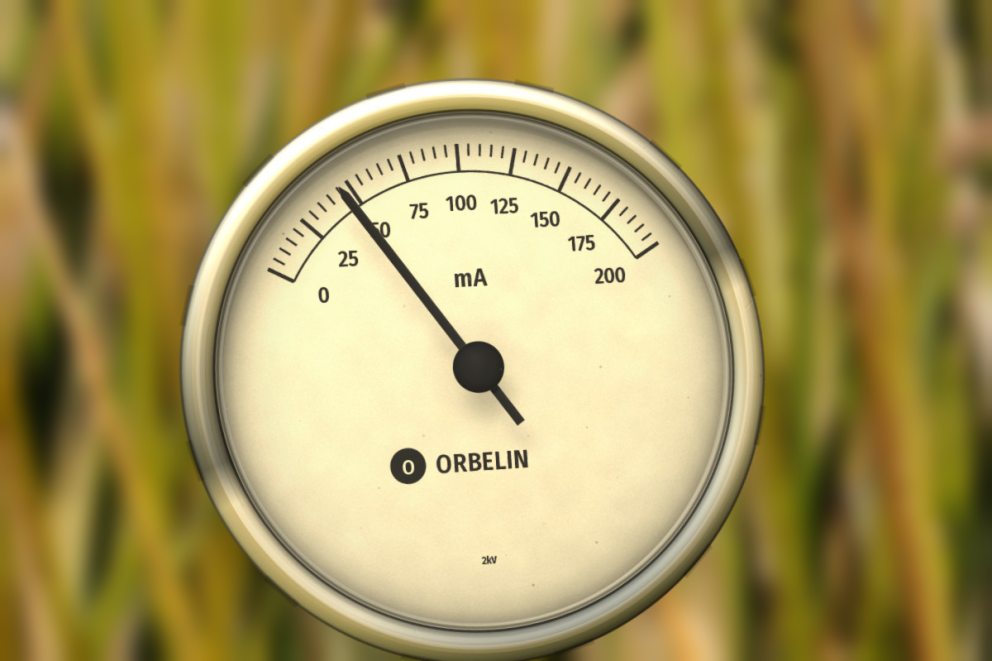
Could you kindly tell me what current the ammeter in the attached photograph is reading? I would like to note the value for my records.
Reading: 45 mA
